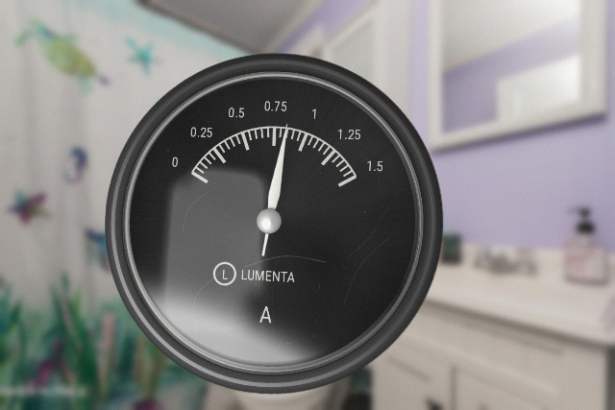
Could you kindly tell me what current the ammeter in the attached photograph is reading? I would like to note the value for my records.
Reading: 0.85 A
